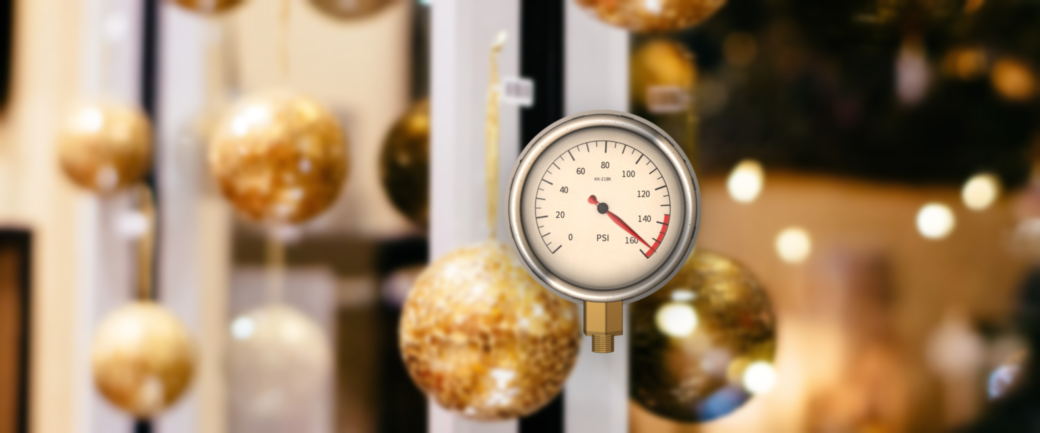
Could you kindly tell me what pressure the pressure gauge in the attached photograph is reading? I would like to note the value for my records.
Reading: 155 psi
